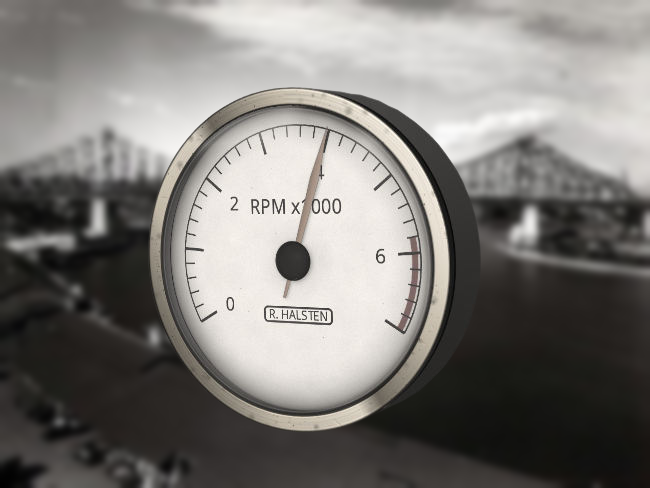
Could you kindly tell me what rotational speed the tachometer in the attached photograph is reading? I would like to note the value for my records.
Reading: 4000 rpm
